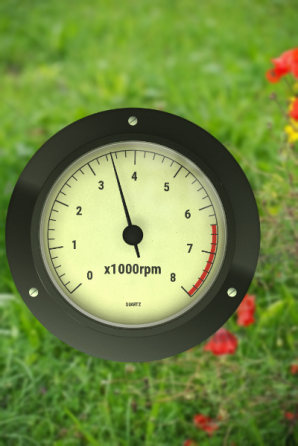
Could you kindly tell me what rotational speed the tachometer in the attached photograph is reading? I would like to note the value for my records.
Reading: 3500 rpm
